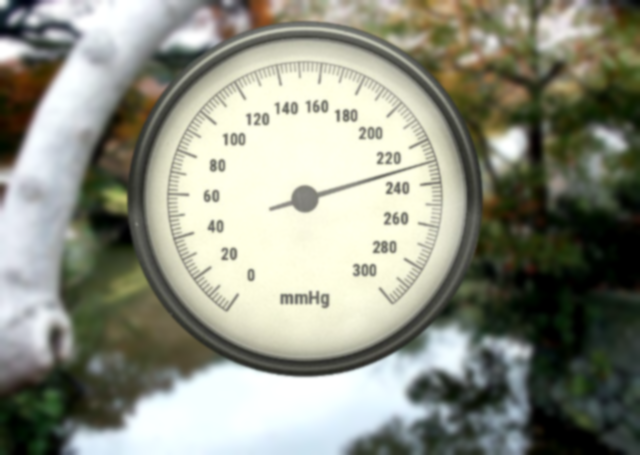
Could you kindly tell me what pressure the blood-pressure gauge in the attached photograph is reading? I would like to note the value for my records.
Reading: 230 mmHg
